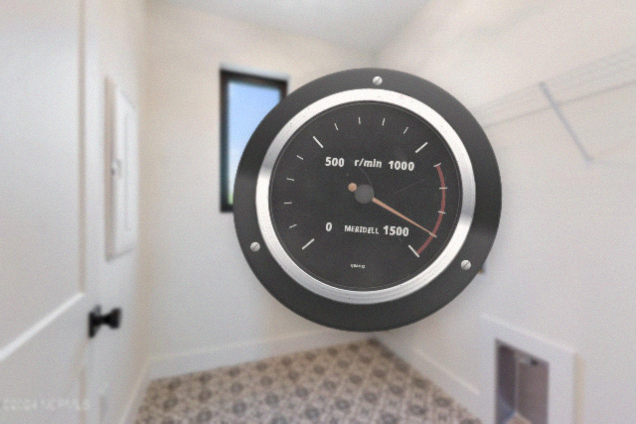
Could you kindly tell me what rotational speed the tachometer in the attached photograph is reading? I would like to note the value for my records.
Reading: 1400 rpm
